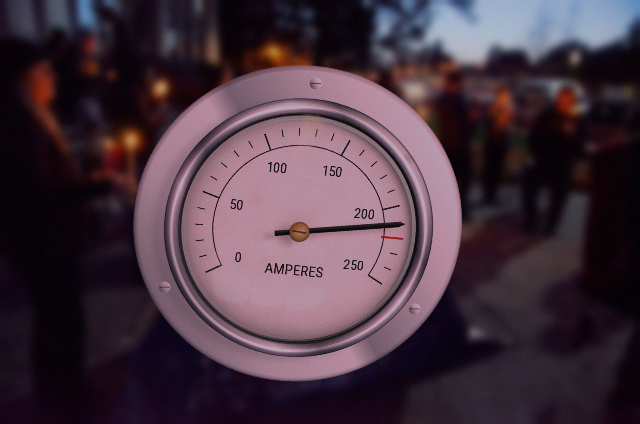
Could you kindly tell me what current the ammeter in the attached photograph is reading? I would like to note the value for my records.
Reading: 210 A
